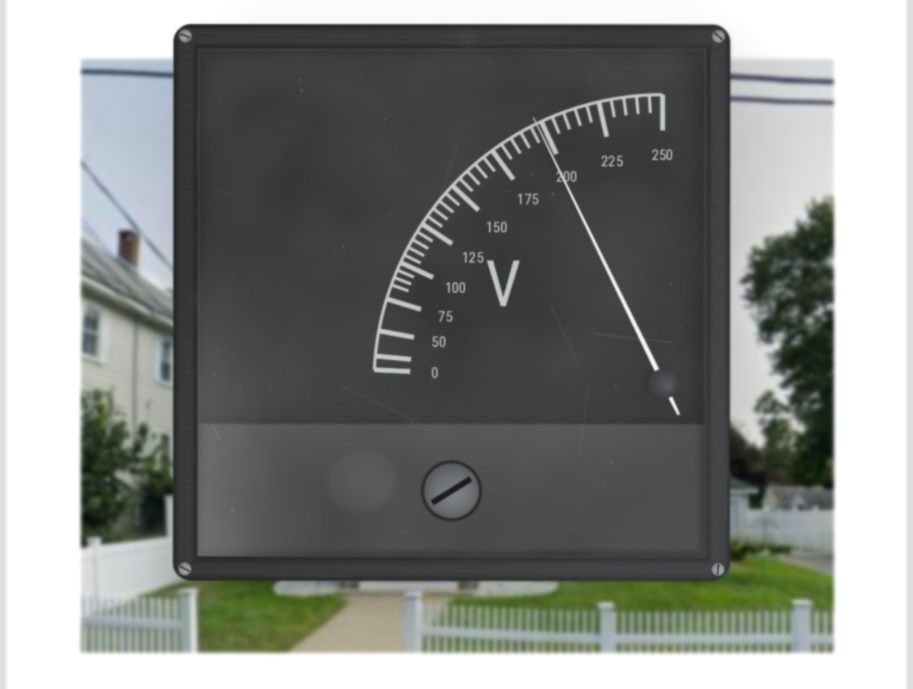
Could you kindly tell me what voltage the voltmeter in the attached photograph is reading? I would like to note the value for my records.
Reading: 197.5 V
